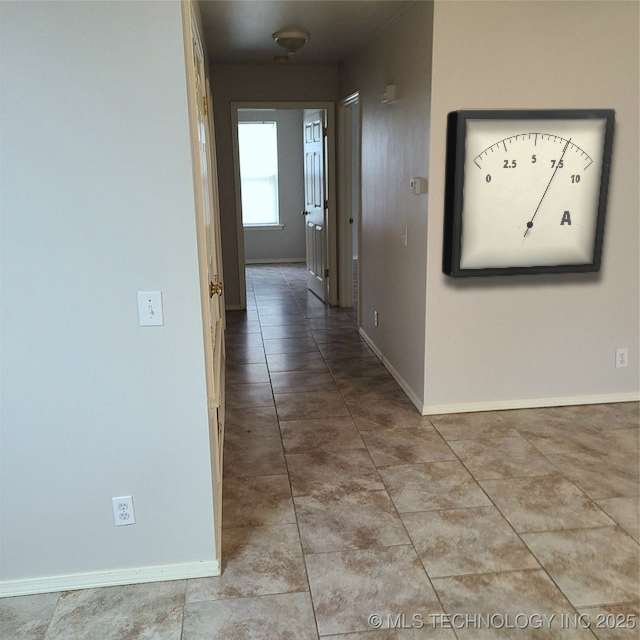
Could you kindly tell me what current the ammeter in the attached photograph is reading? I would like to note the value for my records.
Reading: 7.5 A
